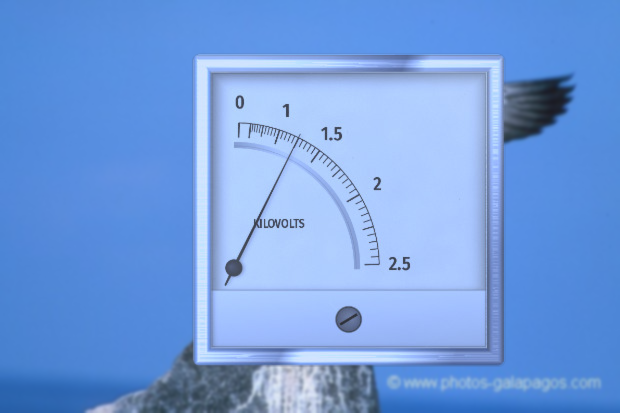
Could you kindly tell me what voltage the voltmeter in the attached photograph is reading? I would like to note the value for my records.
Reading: 1.25 kV
